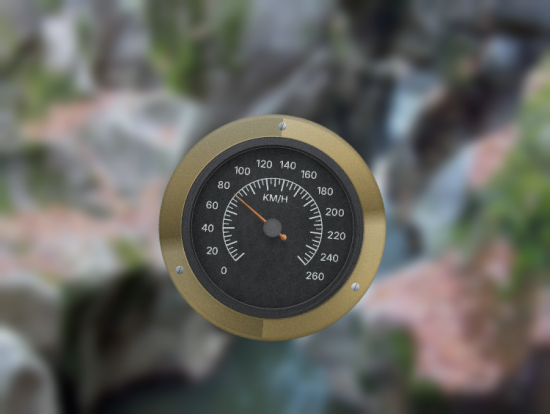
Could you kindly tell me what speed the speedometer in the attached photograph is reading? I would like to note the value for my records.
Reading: 80 km/h
